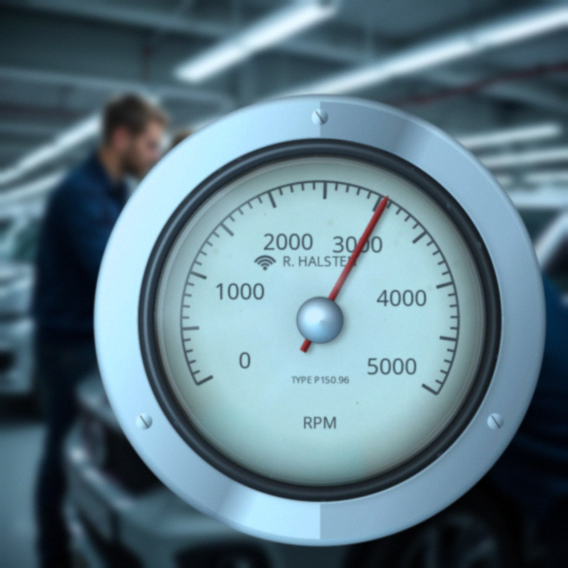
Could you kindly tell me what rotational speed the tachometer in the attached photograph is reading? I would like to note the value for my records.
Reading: 3050 rpm
